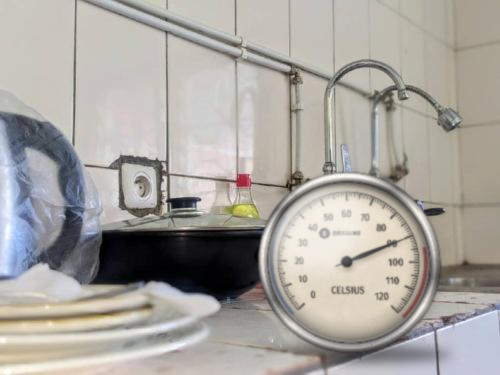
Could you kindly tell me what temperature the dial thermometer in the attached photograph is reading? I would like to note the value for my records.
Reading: 90 °C
